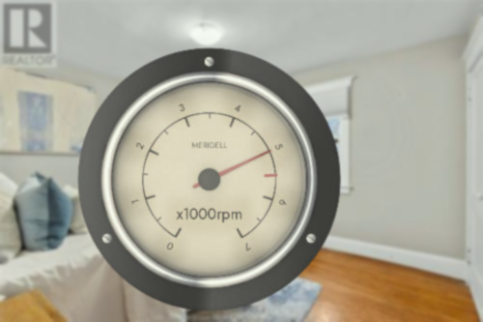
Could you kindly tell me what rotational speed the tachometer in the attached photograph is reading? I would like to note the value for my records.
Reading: 5000 rpm
